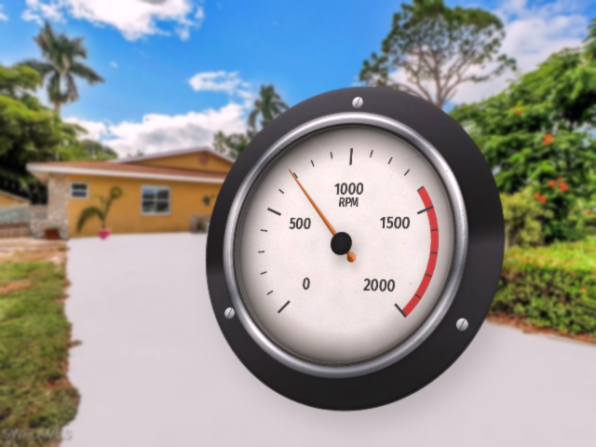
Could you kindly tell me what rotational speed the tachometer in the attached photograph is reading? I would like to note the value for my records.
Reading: 700 rpm
